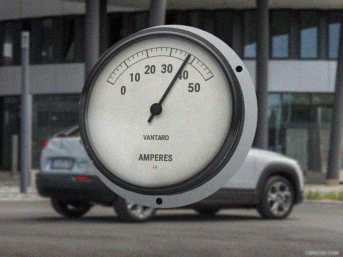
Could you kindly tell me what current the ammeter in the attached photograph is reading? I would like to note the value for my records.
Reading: 38 A
